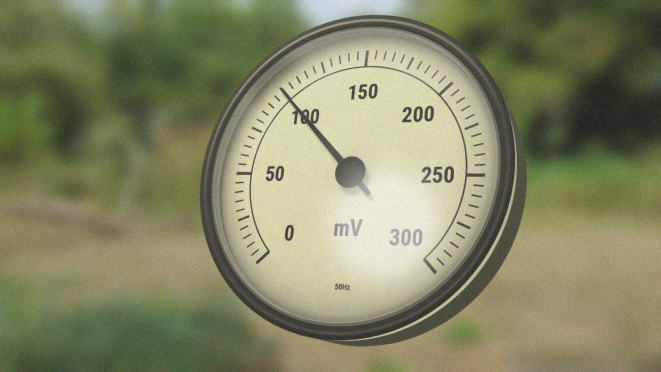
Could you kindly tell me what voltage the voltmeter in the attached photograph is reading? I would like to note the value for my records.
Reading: 100 mV
